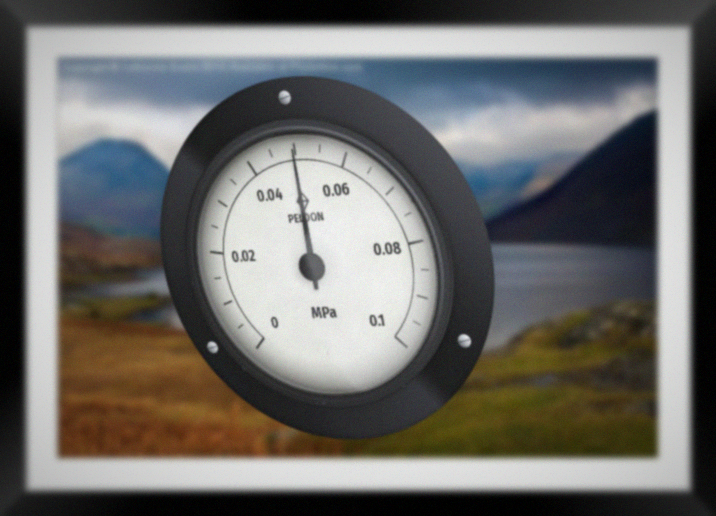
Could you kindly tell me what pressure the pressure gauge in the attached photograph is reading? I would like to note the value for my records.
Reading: 0.05 MPa
